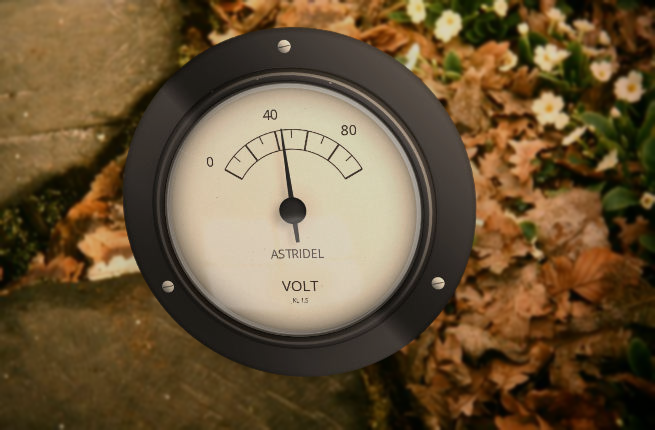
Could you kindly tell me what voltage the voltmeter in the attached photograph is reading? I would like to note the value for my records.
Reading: 45 V
